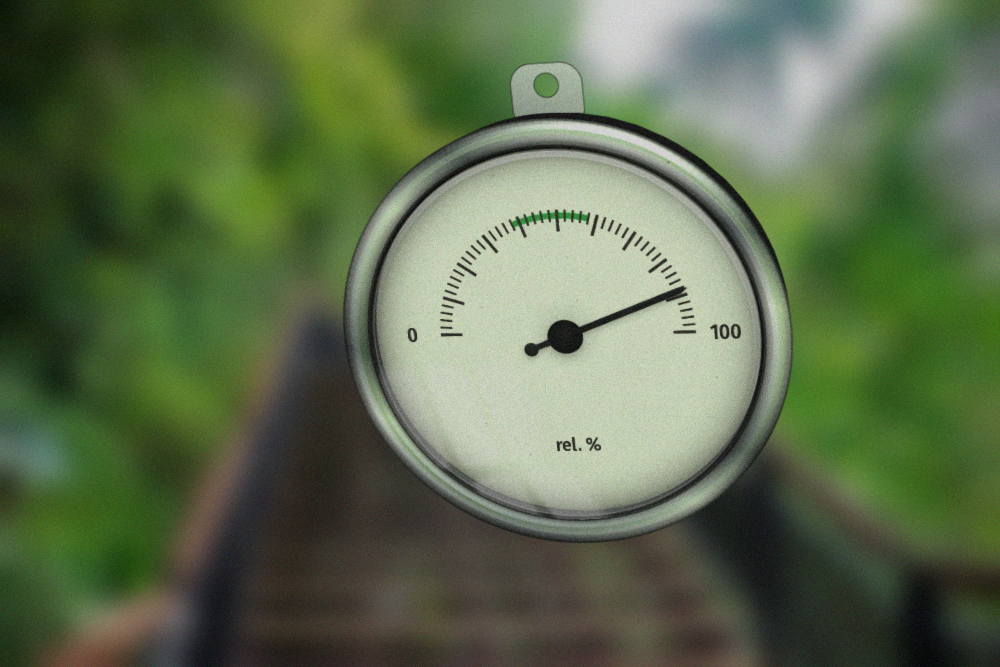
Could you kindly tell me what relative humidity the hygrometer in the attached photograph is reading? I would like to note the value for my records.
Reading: 88 %
